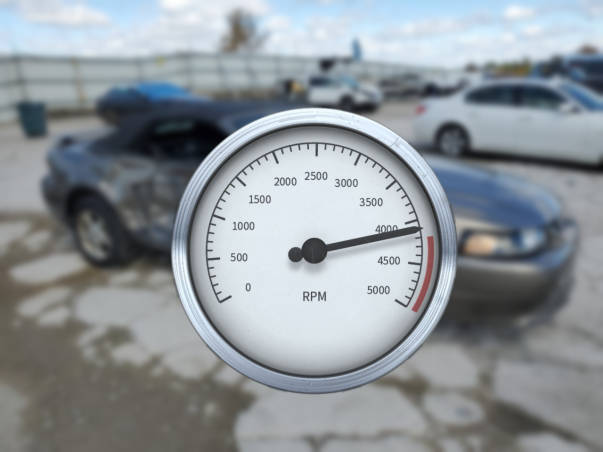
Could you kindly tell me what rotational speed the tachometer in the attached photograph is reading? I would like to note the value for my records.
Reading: 4100 rpm
